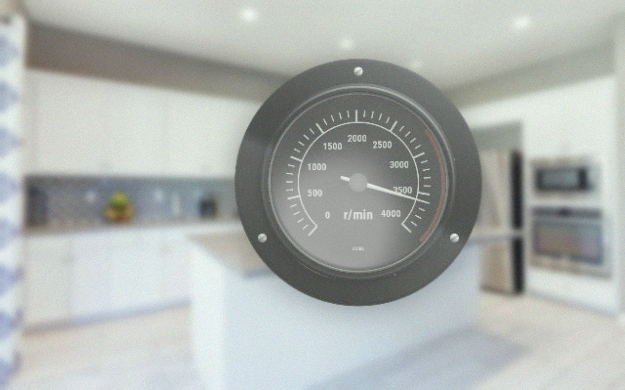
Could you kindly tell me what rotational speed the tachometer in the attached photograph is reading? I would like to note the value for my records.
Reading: 3600 rpm
